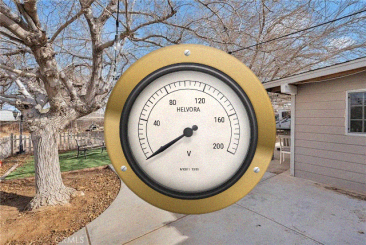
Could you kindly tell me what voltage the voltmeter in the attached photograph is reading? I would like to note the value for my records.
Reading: 0 V
